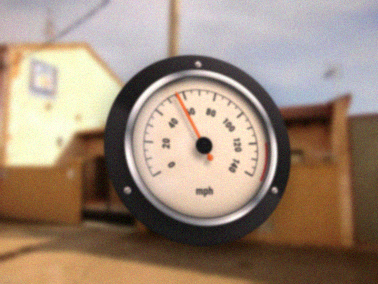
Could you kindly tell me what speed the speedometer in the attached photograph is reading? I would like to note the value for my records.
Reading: 55 mph
